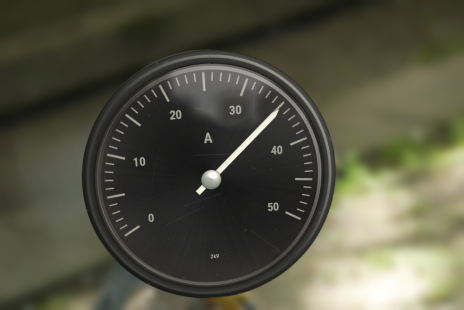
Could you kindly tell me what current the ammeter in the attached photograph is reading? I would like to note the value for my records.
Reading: 35 A
